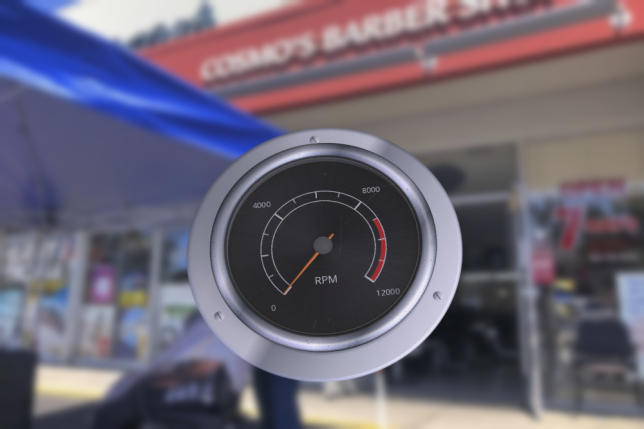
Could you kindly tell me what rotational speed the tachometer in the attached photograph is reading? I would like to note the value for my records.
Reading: 0 rpm
